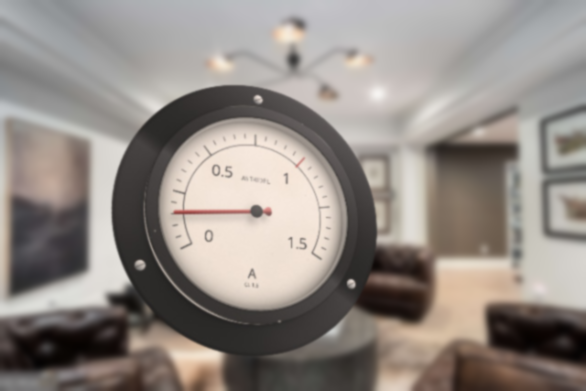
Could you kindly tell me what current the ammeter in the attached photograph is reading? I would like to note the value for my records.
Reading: 0.15 A
